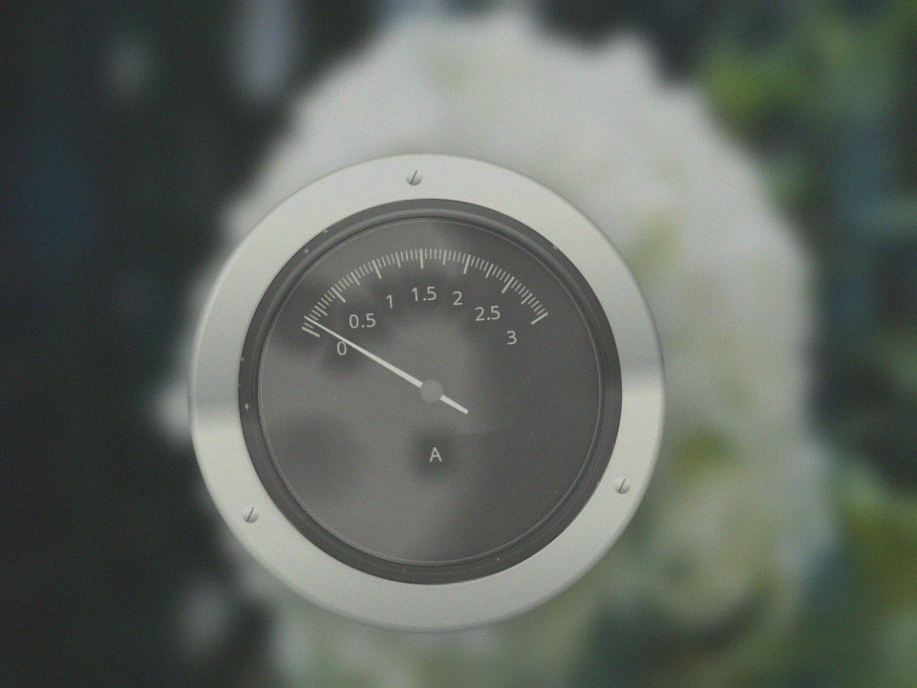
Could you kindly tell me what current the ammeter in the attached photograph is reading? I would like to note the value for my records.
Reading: 0.1 A
